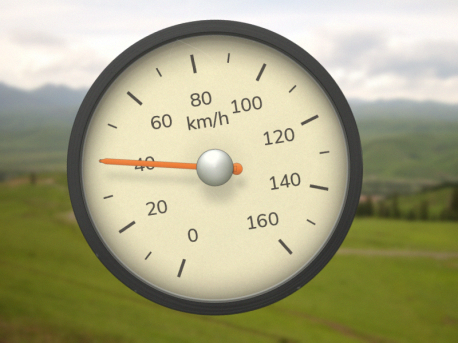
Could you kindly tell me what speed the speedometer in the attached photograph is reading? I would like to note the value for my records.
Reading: 40 km/h
